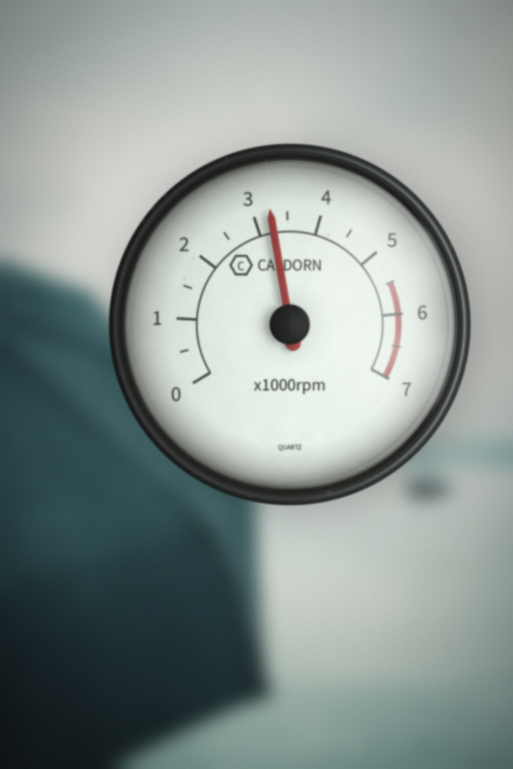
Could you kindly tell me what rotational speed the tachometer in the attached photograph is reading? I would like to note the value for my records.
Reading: 3250 rpm
